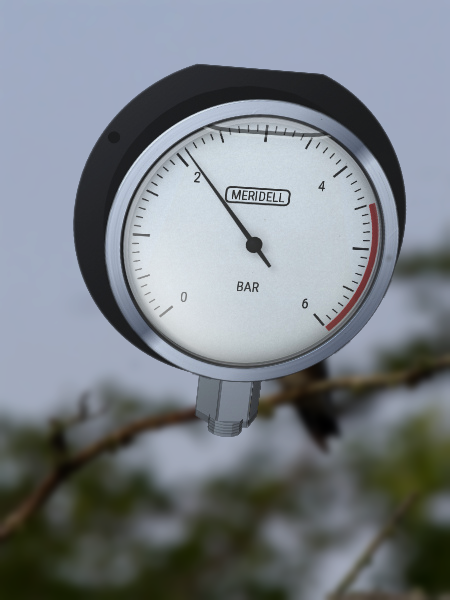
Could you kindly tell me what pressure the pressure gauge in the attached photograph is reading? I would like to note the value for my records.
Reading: 2.1 bar
